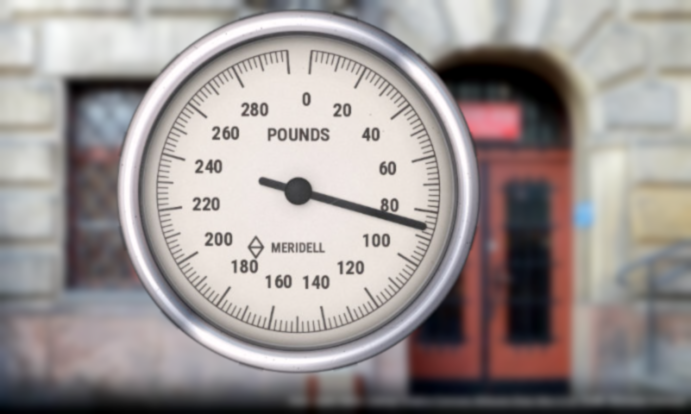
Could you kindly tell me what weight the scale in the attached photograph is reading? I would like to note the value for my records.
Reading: 86 lb
